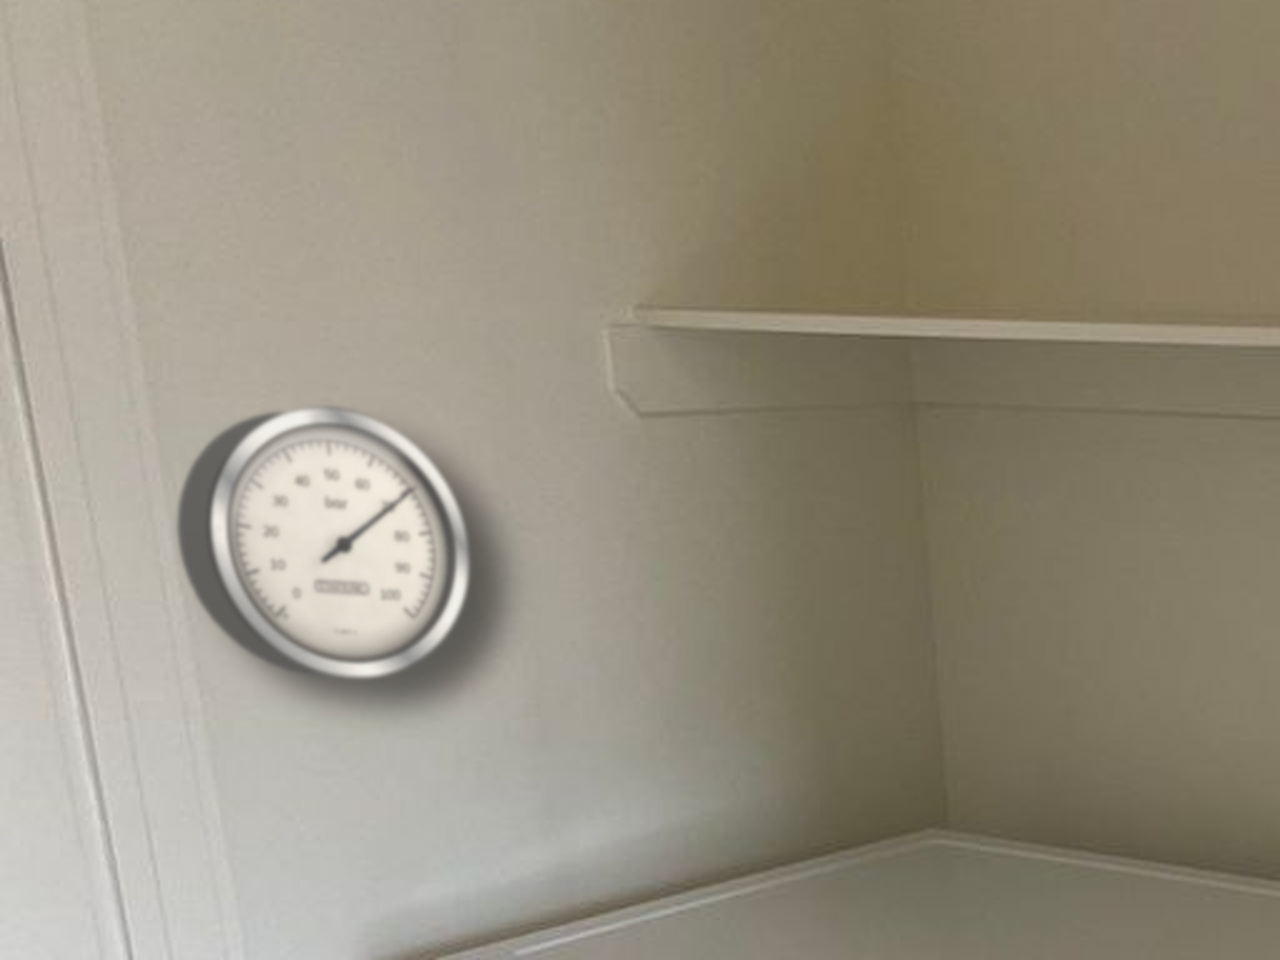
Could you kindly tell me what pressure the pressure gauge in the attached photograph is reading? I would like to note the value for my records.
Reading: 70 bar
